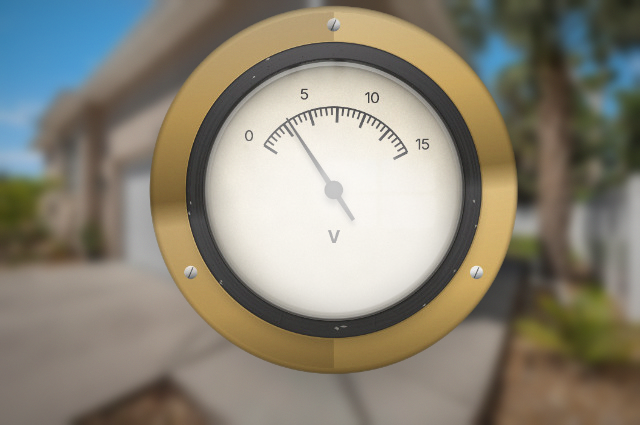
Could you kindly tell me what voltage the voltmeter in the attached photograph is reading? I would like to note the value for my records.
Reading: 3 V
